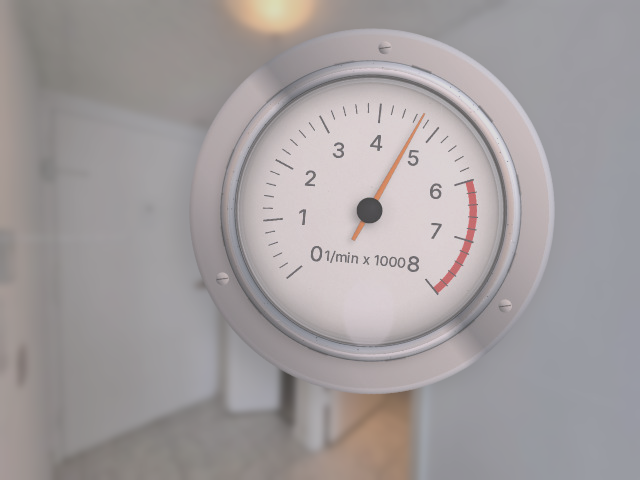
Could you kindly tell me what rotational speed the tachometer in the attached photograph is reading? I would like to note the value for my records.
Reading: 4700 rpm
